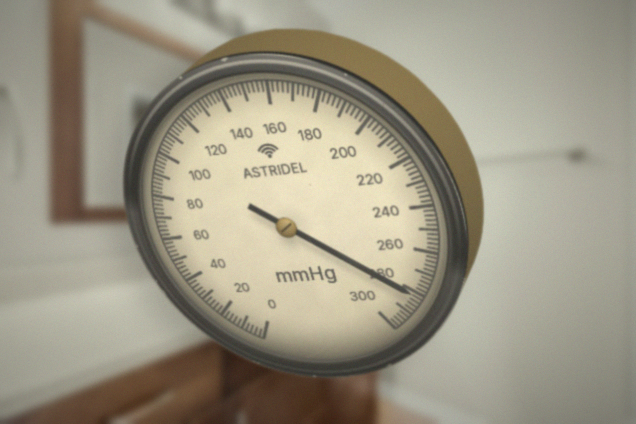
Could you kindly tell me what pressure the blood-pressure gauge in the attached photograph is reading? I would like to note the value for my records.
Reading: 280 mmHg
